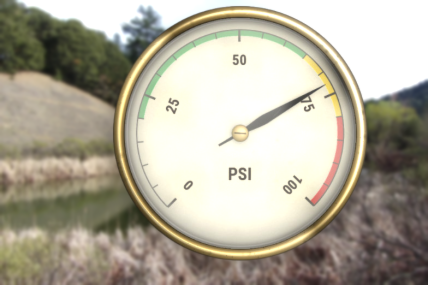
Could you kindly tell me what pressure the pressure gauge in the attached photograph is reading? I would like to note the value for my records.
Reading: 72.5 psi
